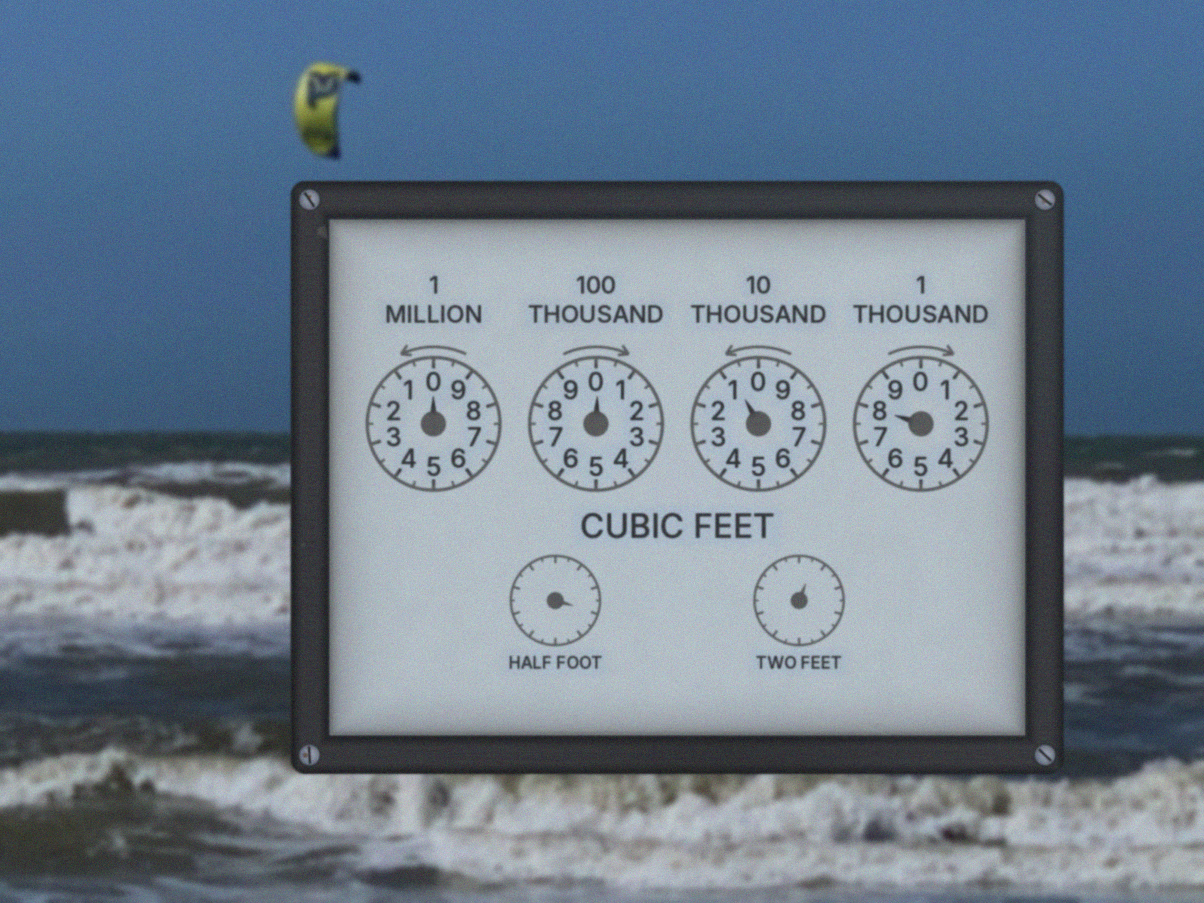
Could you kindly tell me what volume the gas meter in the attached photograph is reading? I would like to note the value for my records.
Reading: 800 ft³
